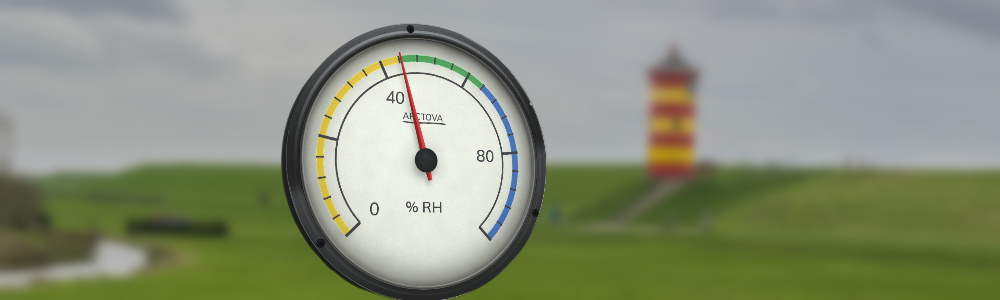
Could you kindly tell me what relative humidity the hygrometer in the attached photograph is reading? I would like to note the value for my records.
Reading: 44 %
